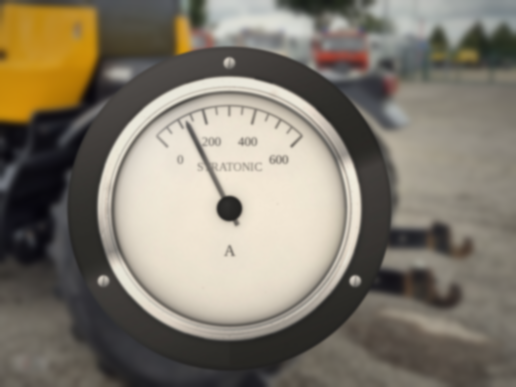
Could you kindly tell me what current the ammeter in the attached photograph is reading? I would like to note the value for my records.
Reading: 125 A
